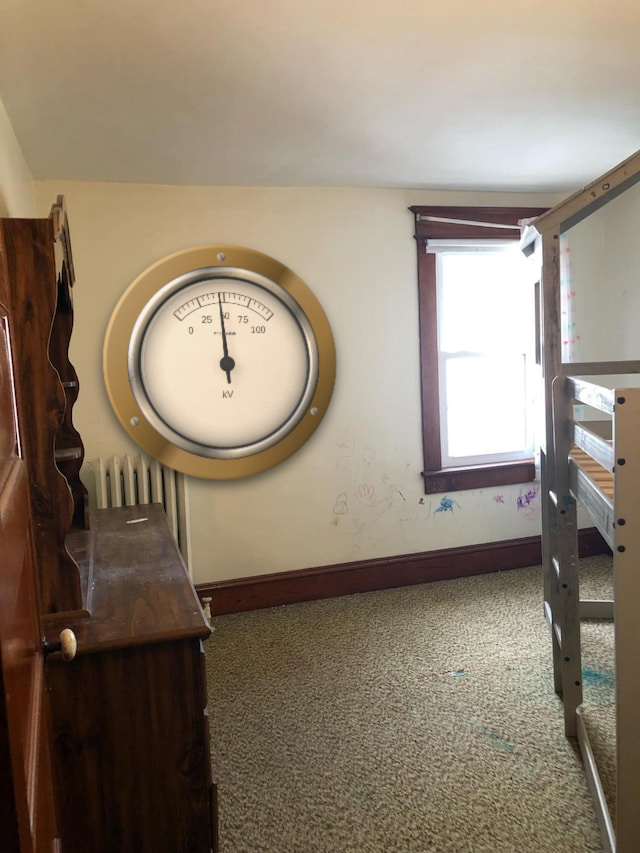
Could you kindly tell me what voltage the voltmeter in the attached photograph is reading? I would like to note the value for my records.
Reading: 45 kV
